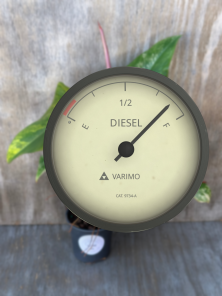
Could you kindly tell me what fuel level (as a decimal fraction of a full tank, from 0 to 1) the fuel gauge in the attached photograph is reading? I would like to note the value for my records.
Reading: 0.875
